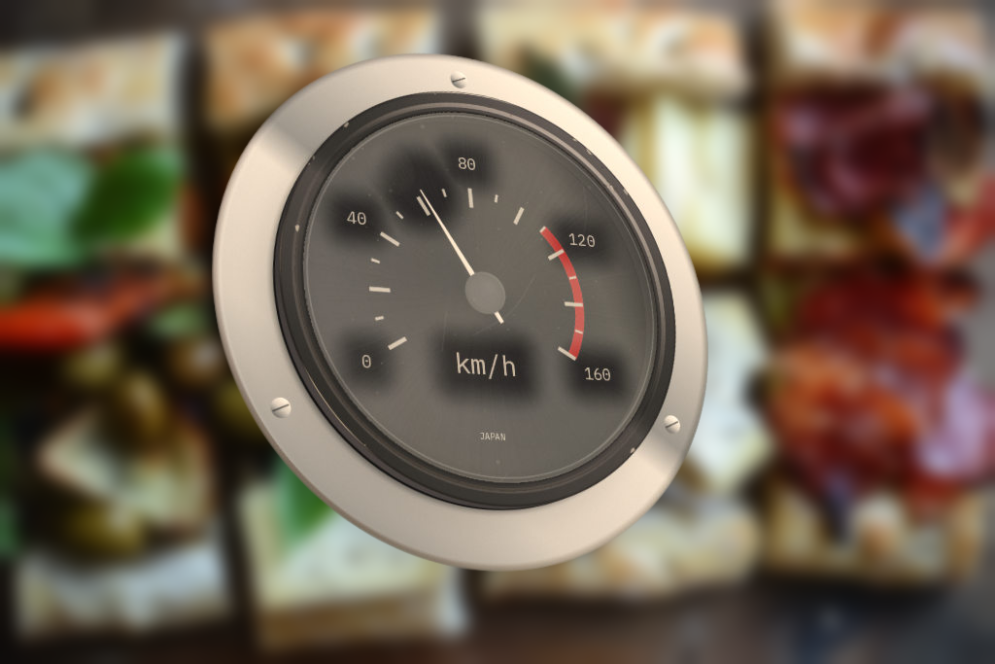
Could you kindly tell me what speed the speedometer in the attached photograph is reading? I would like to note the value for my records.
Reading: 60 km/h
